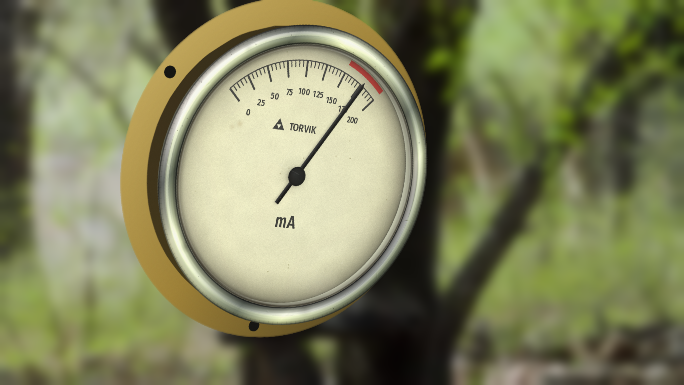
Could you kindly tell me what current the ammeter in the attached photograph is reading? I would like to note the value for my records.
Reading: 175 mA
